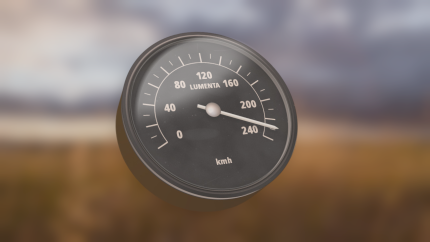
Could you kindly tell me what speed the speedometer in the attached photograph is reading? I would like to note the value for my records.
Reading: 230 km/h
